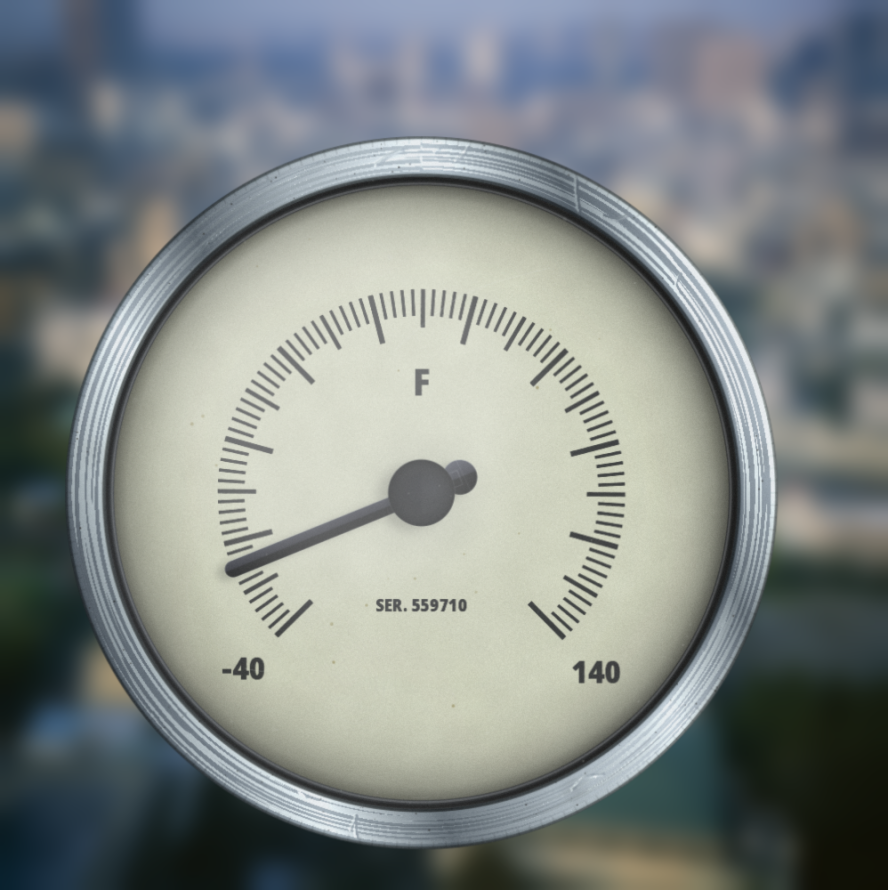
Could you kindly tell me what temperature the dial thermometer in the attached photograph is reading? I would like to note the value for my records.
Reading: -25 °F
